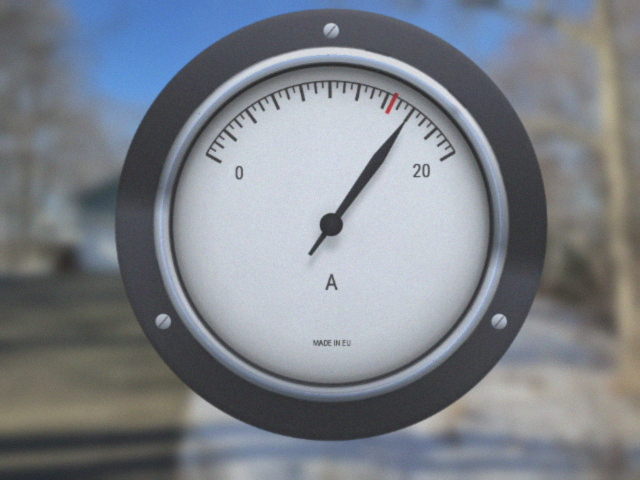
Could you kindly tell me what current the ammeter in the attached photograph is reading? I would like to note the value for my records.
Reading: 16 A
